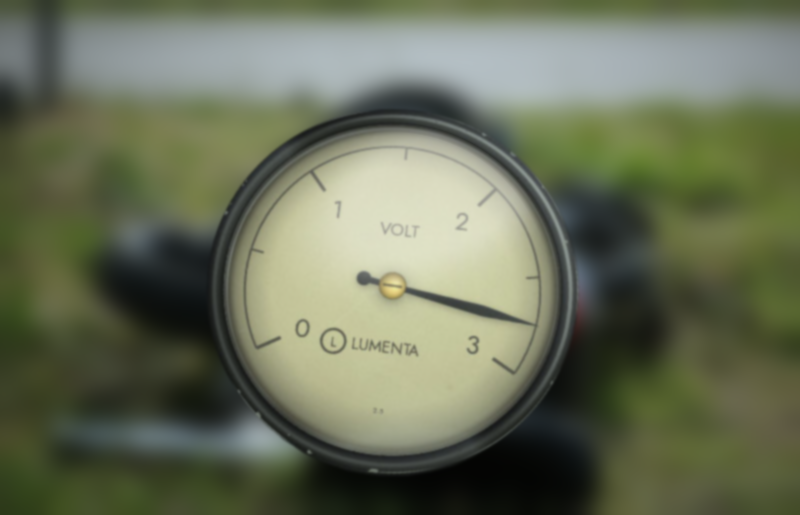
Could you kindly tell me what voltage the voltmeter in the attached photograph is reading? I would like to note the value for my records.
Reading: 2.75 V
